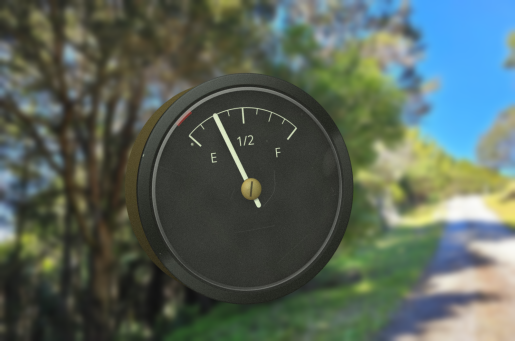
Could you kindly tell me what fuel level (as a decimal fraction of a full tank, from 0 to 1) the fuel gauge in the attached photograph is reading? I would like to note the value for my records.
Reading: 0.25
